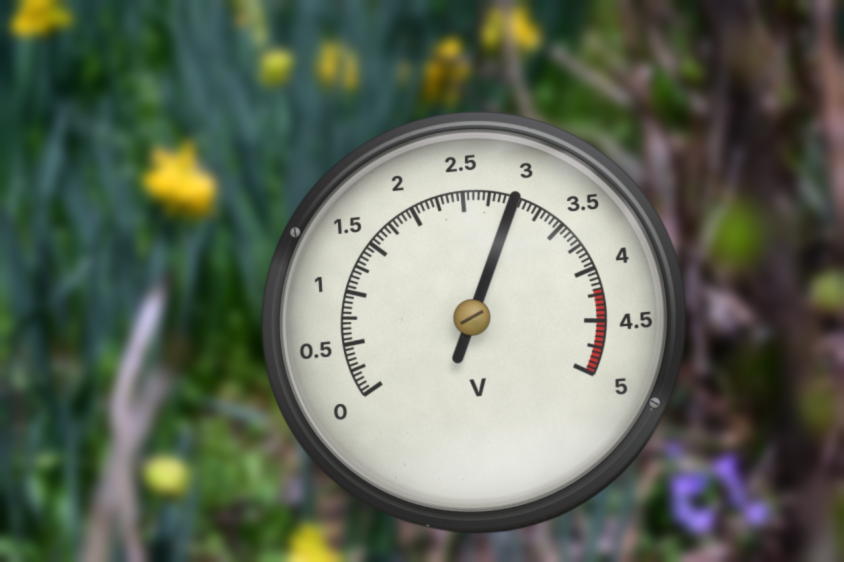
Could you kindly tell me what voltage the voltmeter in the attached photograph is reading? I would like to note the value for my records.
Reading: 3 V
